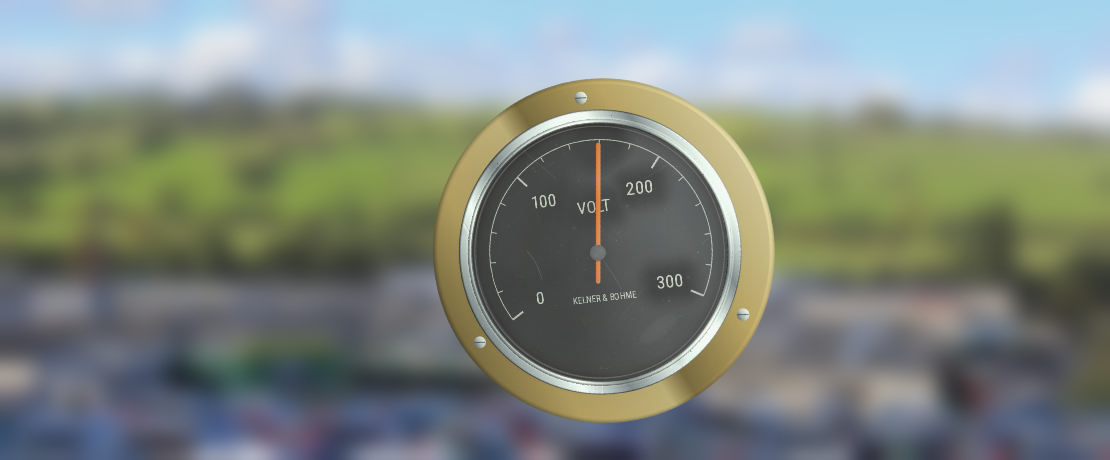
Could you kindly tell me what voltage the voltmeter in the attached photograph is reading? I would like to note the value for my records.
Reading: 160 V
